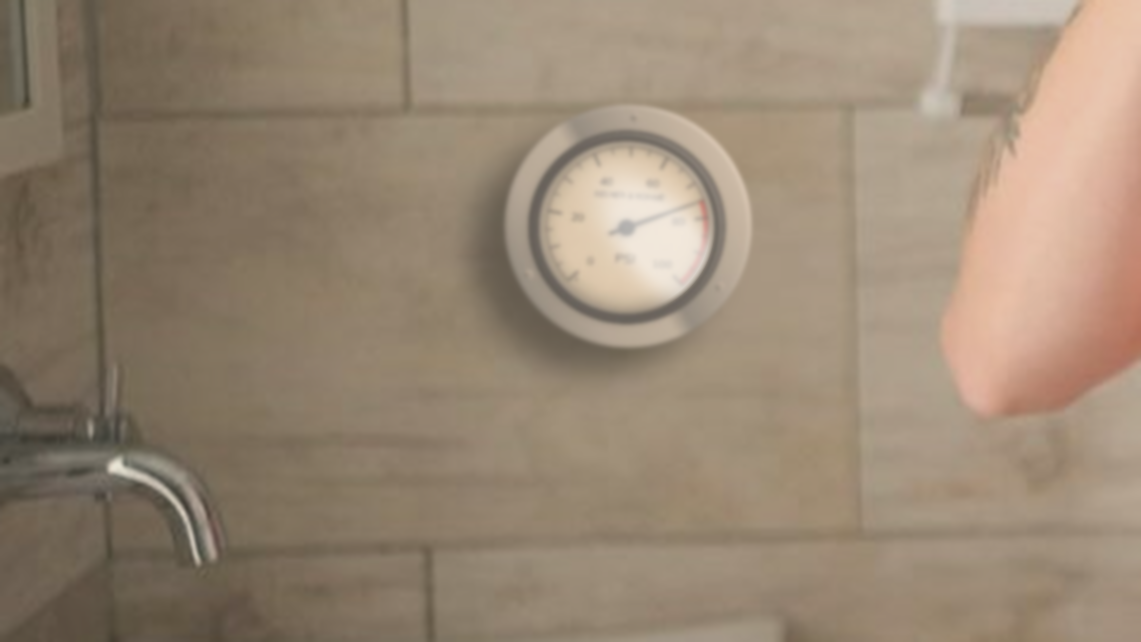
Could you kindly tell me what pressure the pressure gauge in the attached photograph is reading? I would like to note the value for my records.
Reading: 75 psi
